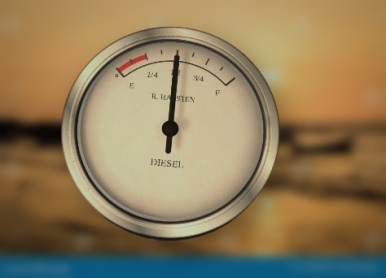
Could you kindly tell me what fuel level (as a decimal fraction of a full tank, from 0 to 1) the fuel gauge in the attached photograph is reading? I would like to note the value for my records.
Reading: 0.5
